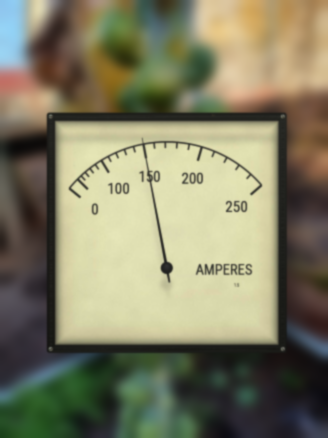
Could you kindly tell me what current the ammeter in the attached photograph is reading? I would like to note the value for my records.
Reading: 150 A
